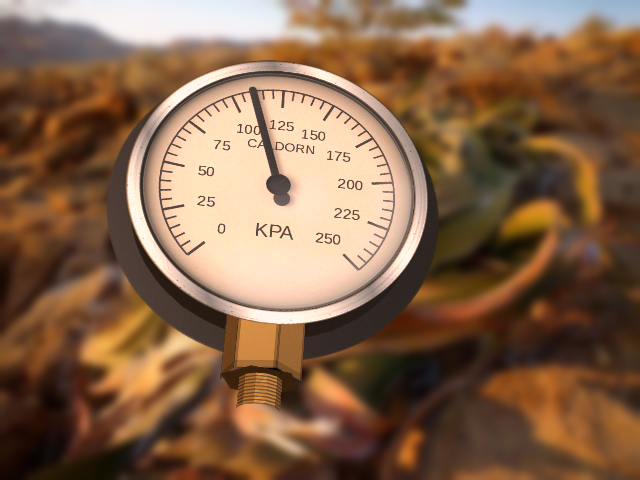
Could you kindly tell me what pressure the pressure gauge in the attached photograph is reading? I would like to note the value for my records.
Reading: 110 kPa
